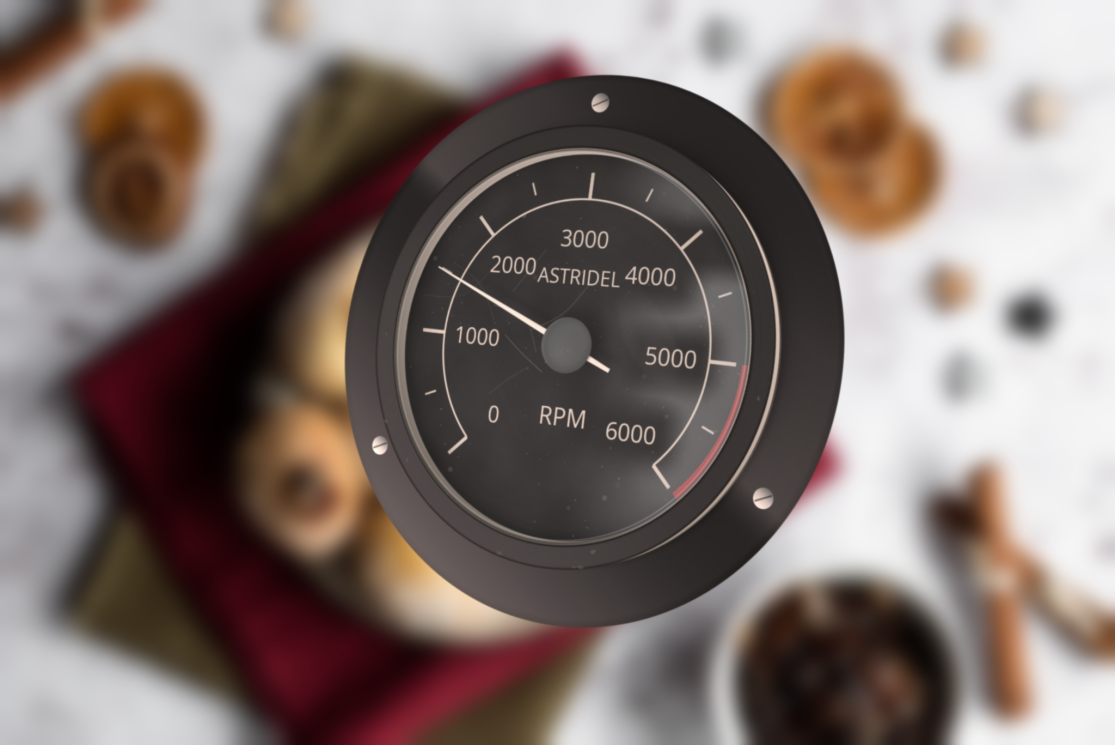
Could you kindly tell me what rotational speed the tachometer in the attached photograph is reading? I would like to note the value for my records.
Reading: 1500 rpm
